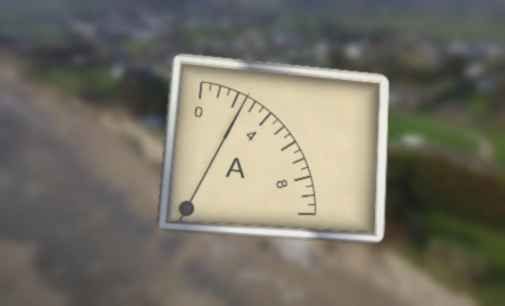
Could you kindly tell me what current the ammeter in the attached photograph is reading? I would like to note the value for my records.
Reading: 2.5 A
